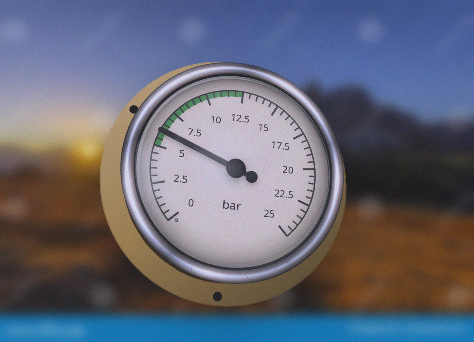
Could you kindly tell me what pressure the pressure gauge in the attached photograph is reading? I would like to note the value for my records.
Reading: 6 bar
